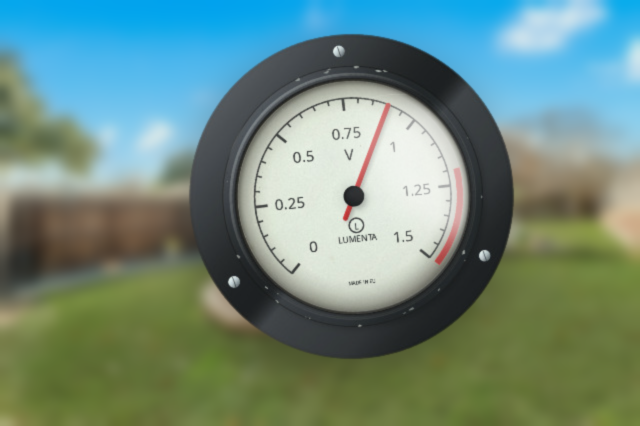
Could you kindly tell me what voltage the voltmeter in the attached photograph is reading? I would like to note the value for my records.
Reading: 0.9 V
